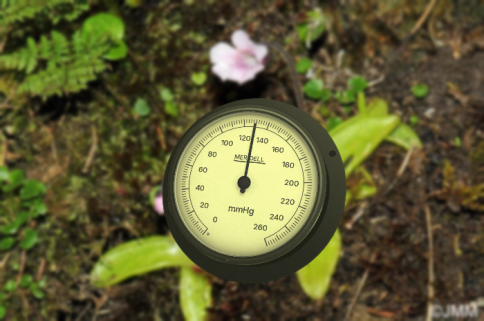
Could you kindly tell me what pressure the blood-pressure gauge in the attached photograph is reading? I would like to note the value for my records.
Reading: 130 mmHg
